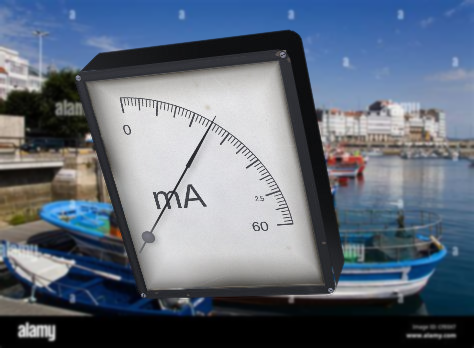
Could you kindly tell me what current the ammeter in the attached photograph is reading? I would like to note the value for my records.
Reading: 25 mA
